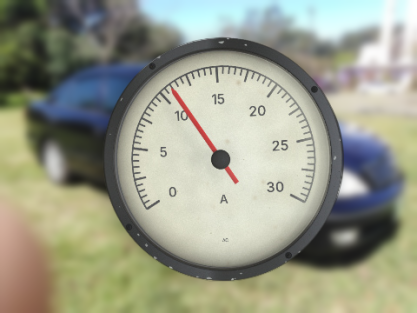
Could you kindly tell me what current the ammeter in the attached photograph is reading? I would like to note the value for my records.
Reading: 11 A
